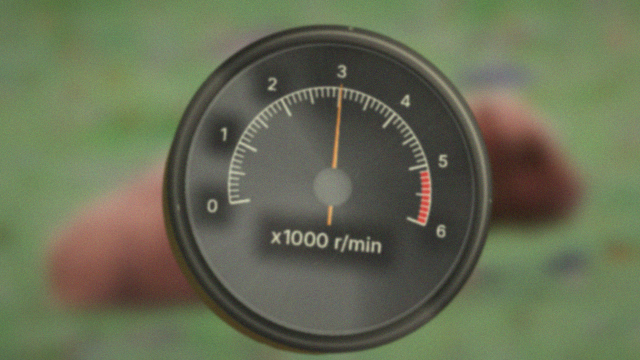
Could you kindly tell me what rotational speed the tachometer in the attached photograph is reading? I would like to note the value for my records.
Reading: 3000 rpm
